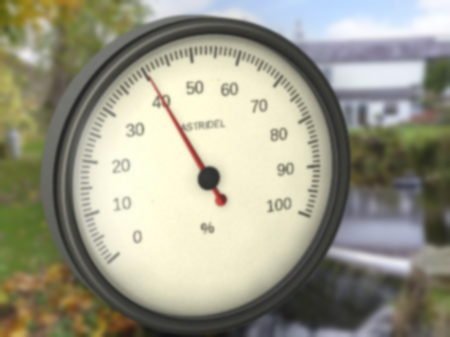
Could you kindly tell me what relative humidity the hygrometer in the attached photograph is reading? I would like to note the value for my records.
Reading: 40 %
